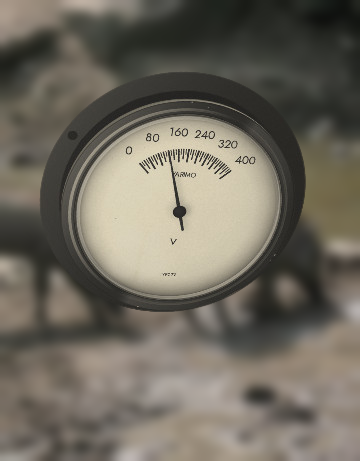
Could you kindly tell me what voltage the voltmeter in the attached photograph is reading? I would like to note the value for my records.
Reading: 120 V
